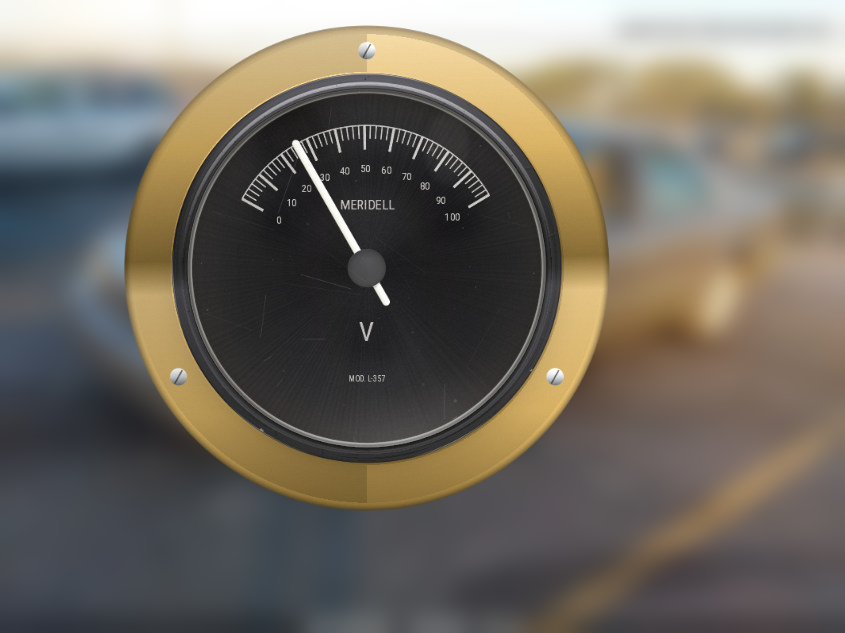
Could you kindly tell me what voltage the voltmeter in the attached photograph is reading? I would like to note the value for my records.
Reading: 26 V
